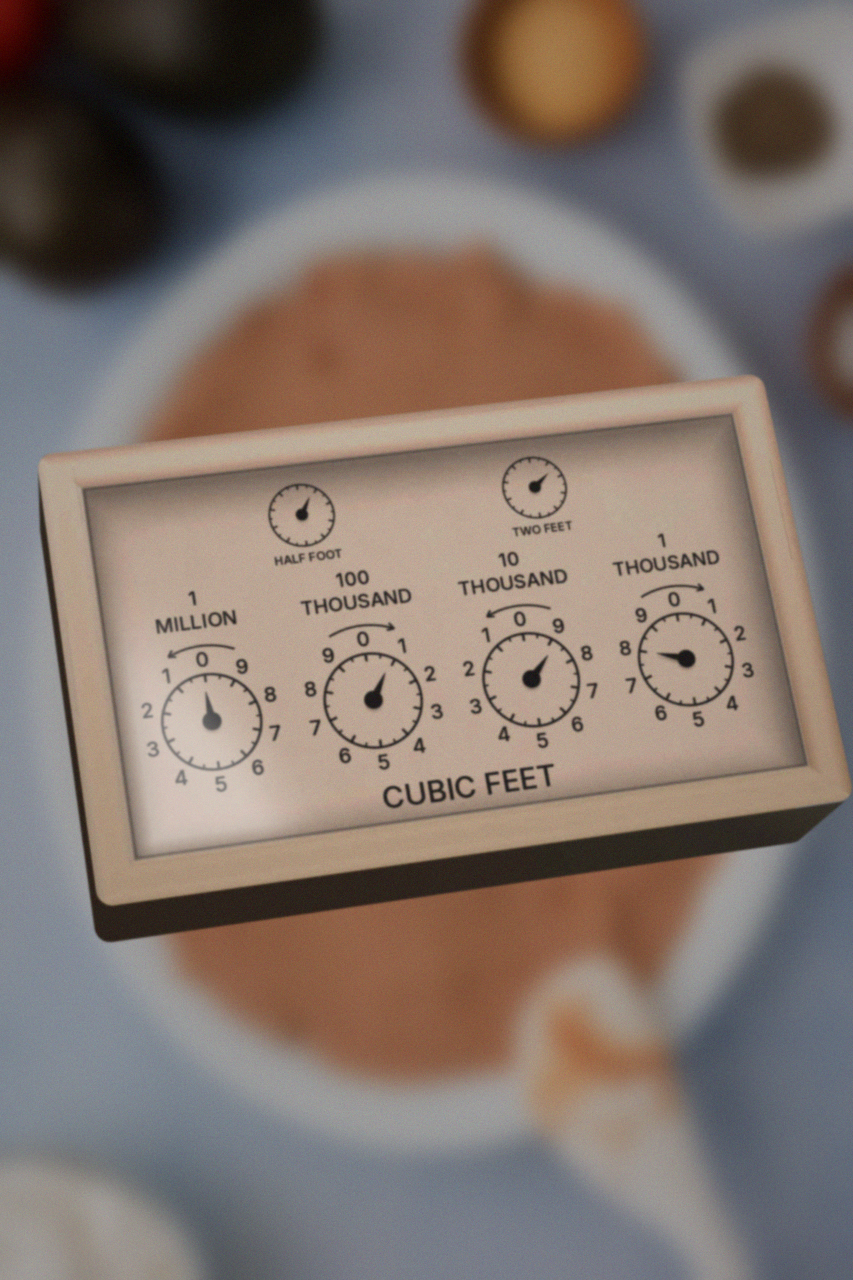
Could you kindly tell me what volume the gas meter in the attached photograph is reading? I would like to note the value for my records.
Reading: 8800 ft³
